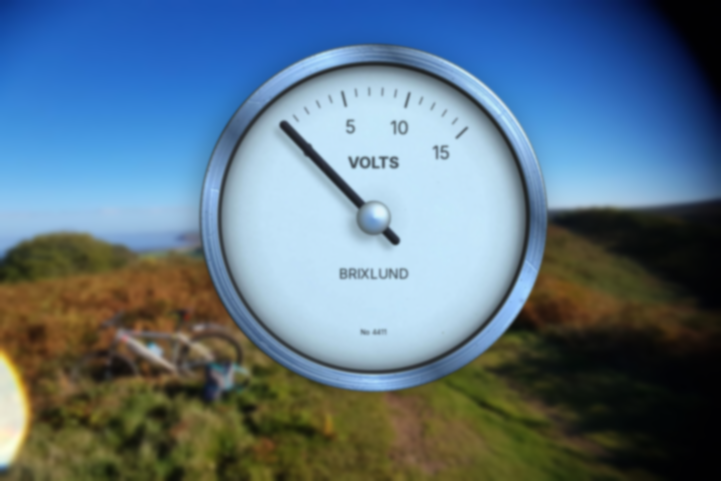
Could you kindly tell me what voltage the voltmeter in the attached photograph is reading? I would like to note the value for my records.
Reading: 0 V
